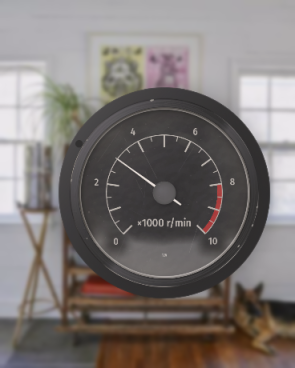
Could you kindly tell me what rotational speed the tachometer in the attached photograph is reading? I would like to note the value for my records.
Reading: 3000 rpm
